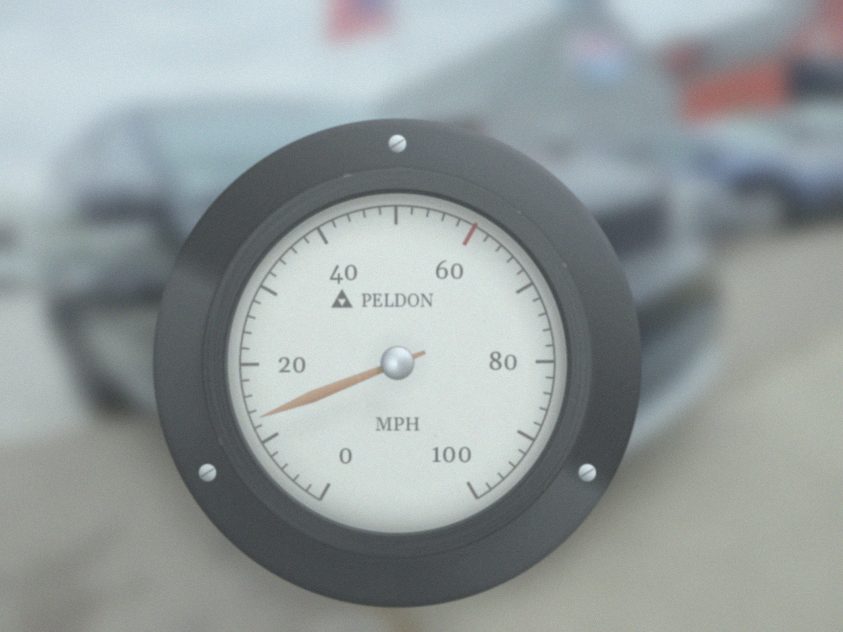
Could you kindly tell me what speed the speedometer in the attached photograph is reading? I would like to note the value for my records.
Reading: 13 mph
